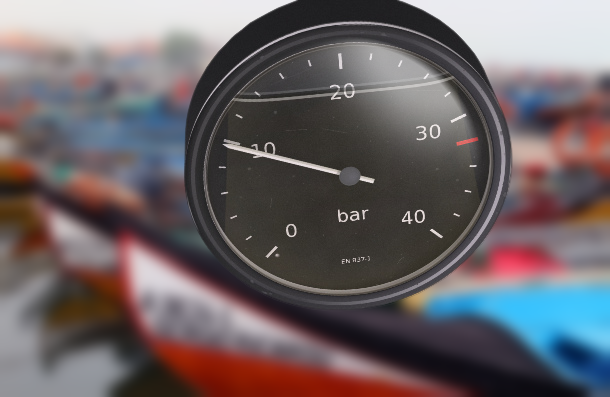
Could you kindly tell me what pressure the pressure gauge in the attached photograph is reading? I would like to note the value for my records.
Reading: 10 bar
